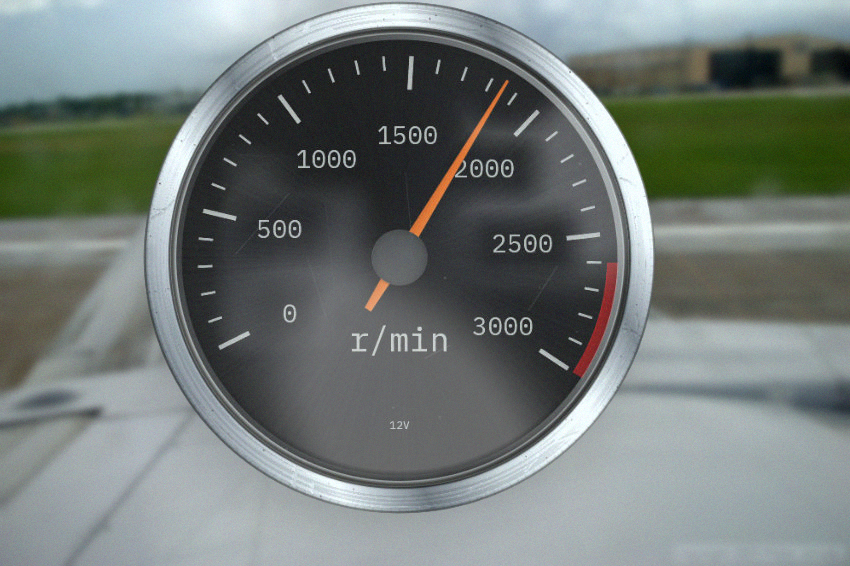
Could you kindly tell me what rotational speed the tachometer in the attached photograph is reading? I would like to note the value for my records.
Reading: 1850 rpm
